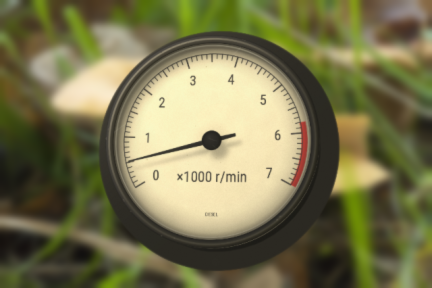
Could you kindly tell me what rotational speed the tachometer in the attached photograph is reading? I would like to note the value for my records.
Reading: 500 rpm
